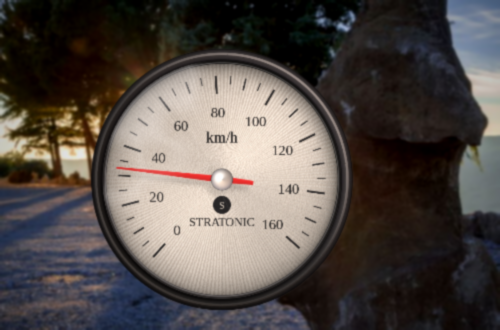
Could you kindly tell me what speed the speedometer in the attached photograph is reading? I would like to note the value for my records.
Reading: 32.5 km/h
